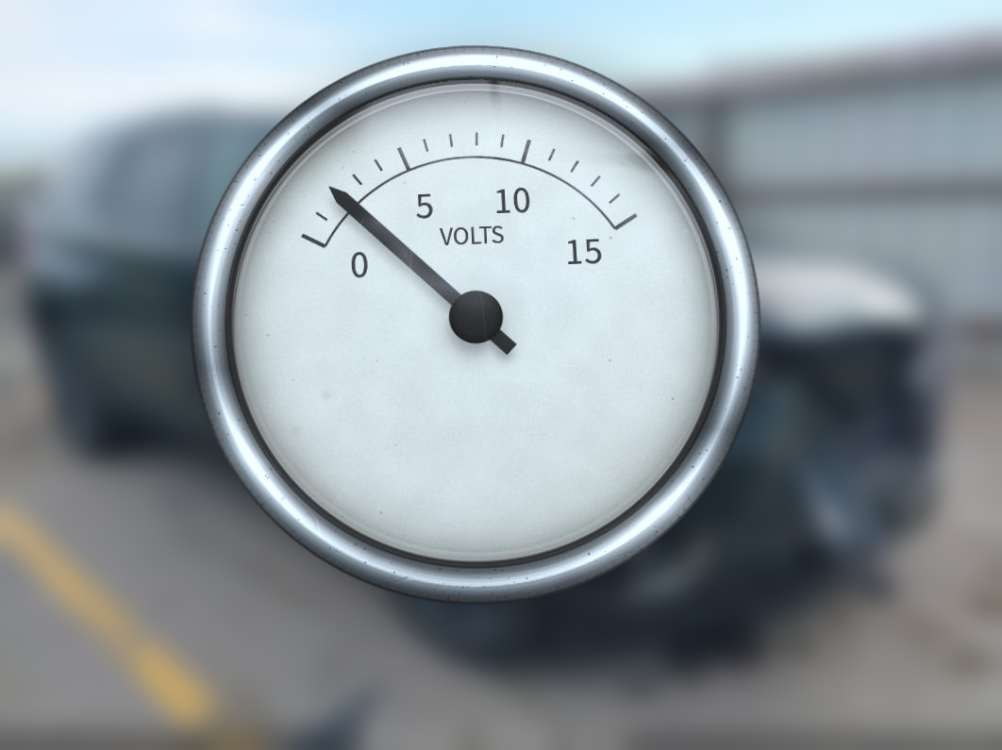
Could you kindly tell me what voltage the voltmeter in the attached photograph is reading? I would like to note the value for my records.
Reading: 2 V
